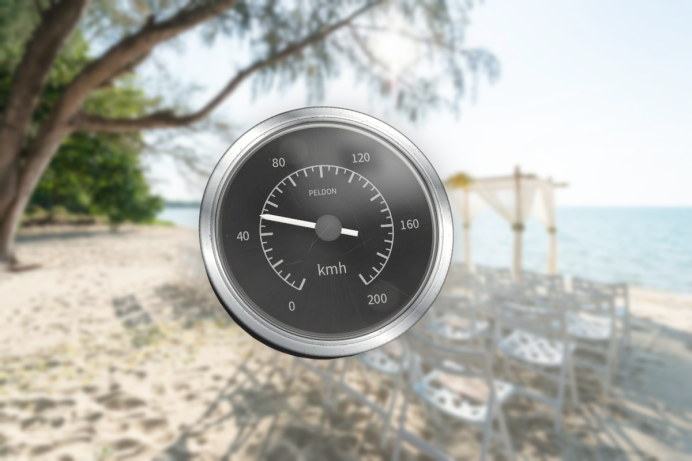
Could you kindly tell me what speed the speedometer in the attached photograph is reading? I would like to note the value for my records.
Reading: 50 km/h
